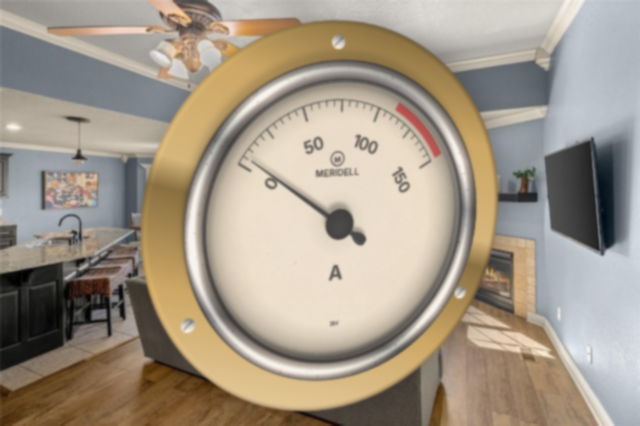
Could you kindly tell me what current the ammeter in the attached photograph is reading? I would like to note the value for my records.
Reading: 5 A
